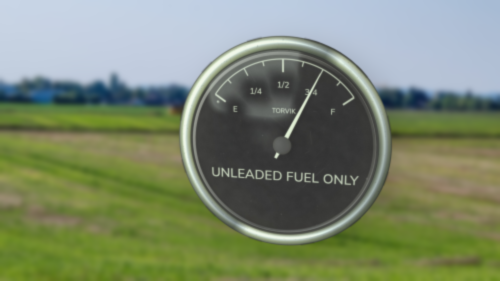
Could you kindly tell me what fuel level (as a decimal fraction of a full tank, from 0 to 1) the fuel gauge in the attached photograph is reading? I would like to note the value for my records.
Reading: 0.75
